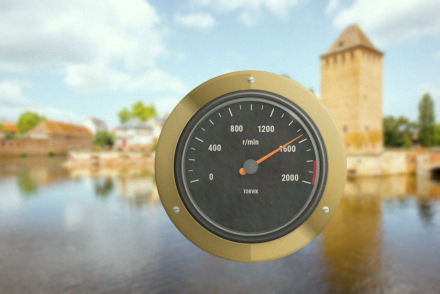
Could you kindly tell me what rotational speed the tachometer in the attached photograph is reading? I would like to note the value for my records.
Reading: 1550 rpm
